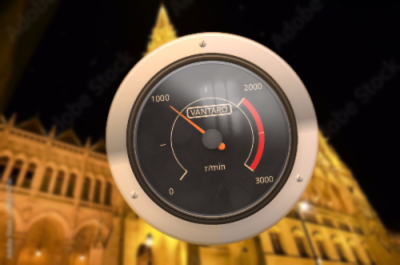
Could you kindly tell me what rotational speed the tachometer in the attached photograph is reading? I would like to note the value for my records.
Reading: 1000 rpm
